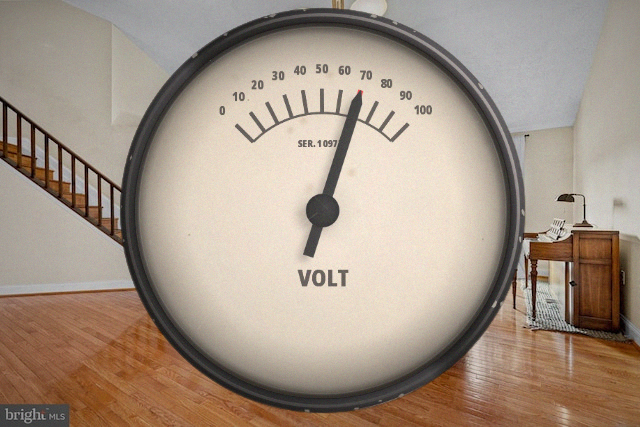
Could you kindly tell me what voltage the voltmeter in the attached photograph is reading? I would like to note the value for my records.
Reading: 70 V
